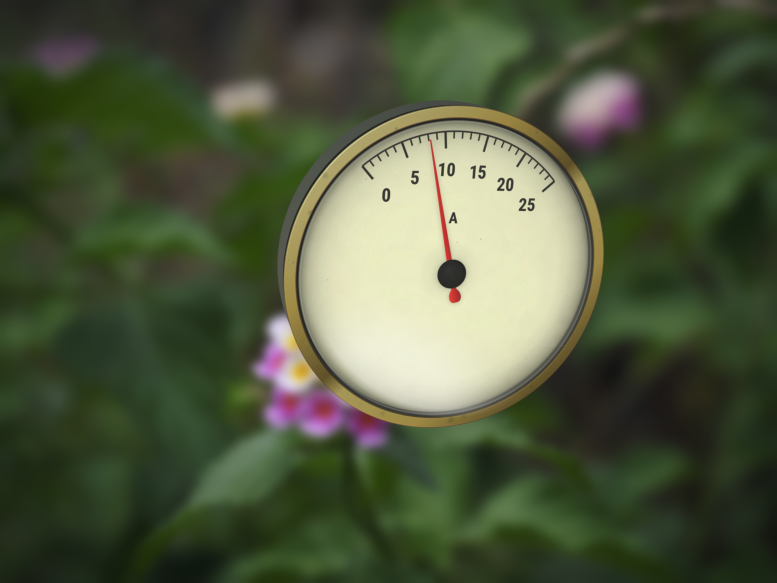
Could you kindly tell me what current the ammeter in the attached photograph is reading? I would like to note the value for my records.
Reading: 8 A
